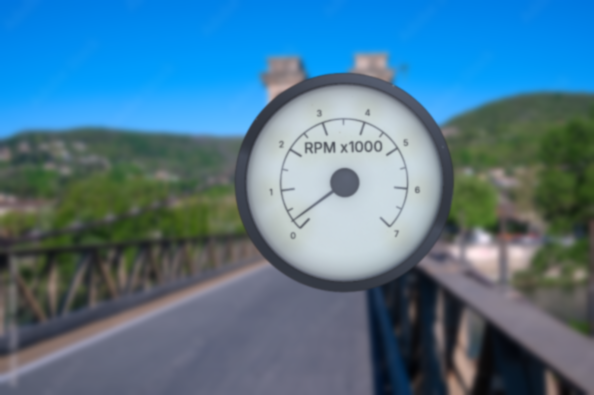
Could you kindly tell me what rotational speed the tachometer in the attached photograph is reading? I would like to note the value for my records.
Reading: 250 rpm
